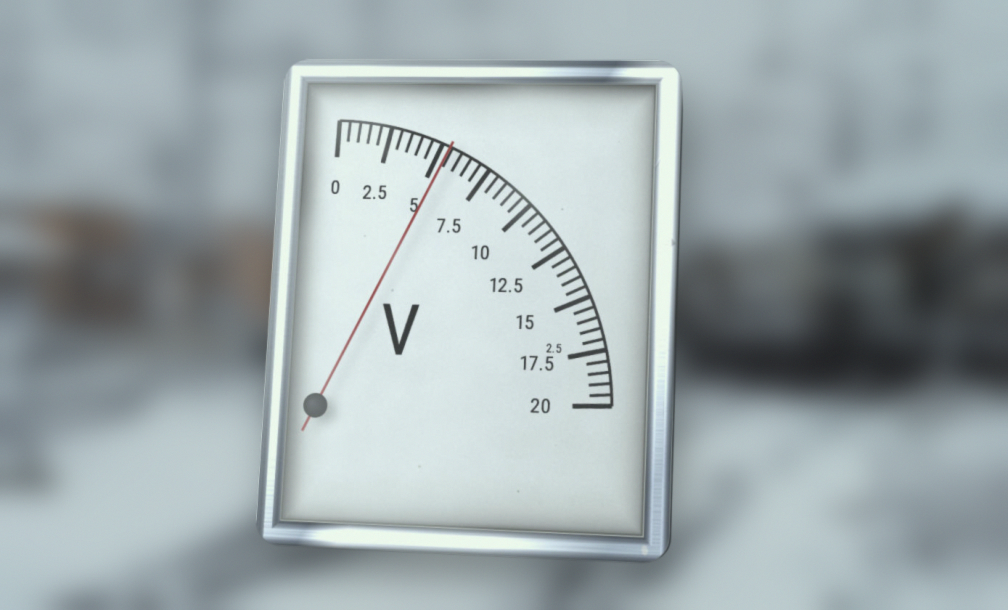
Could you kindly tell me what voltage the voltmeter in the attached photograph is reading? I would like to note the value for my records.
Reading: 5.5 V
